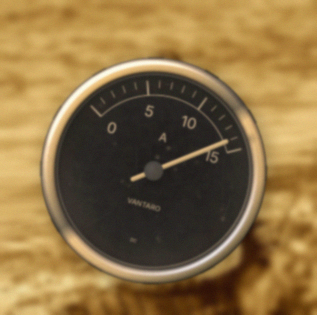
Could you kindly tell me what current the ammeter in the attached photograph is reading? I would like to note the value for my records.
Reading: 14 A
